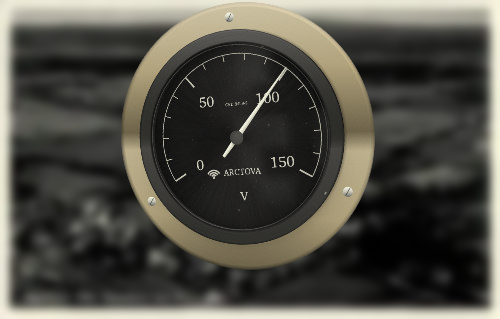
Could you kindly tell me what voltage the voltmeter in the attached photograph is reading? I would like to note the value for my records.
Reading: 100 V
